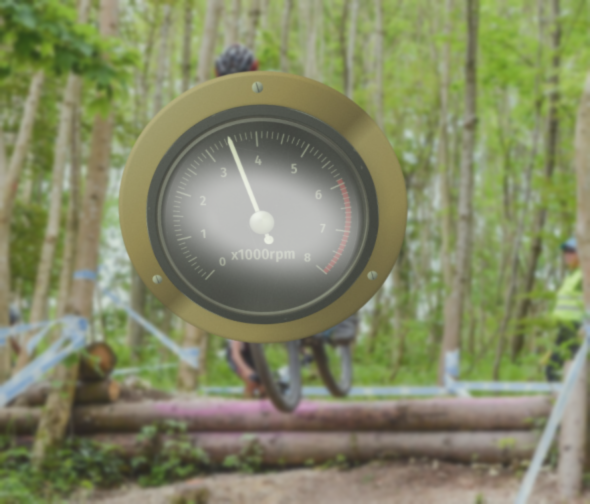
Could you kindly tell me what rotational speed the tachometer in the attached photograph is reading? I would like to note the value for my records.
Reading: 3500 rpm
